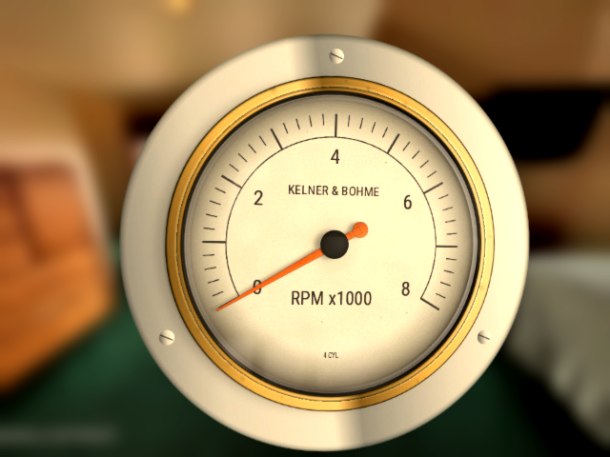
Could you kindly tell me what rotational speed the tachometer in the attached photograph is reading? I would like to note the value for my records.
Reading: 0 rpm
